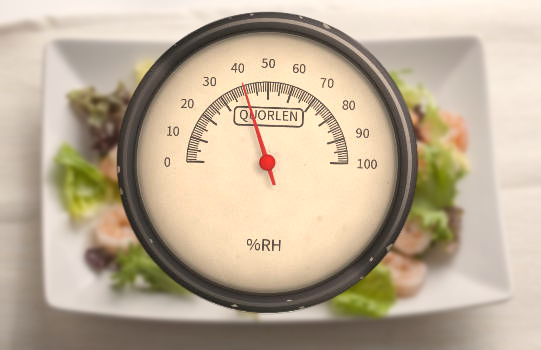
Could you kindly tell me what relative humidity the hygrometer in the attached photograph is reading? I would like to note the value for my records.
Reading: 40 %
